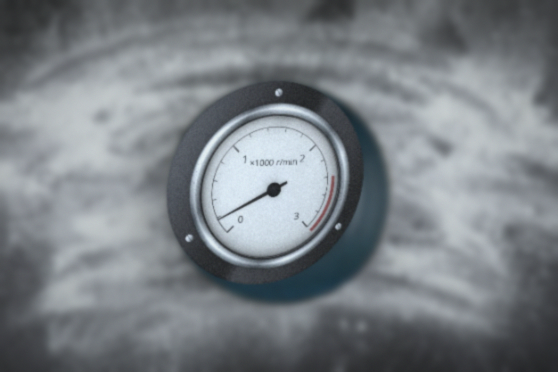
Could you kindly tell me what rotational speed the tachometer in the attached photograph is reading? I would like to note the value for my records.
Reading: 200 rpm
